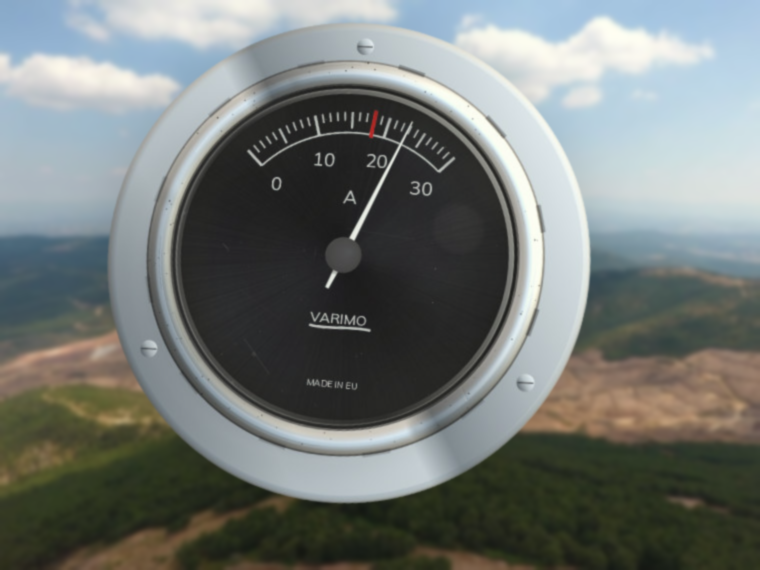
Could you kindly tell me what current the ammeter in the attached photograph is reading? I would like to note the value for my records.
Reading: 23 A
